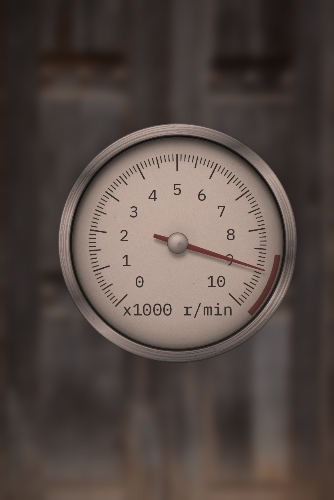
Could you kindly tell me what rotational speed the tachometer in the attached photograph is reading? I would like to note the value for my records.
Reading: 9000 rpm
